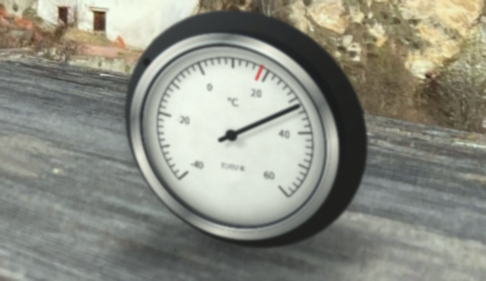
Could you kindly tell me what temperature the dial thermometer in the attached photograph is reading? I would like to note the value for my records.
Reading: 32 °C
